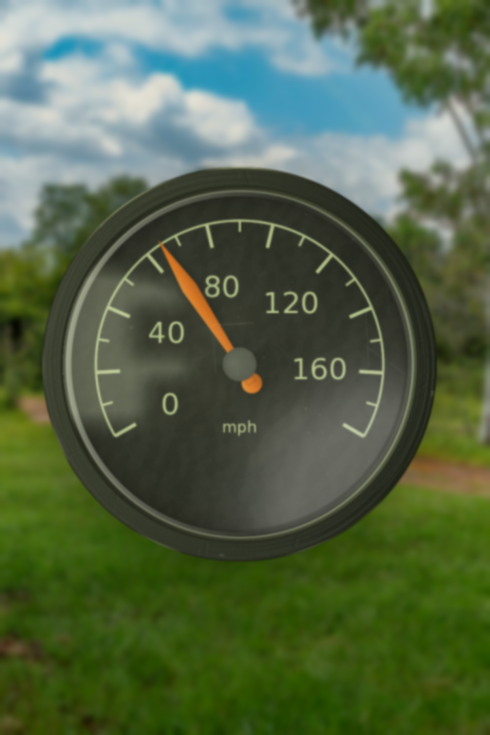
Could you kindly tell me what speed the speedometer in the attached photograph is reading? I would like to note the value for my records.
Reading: 65 mph
